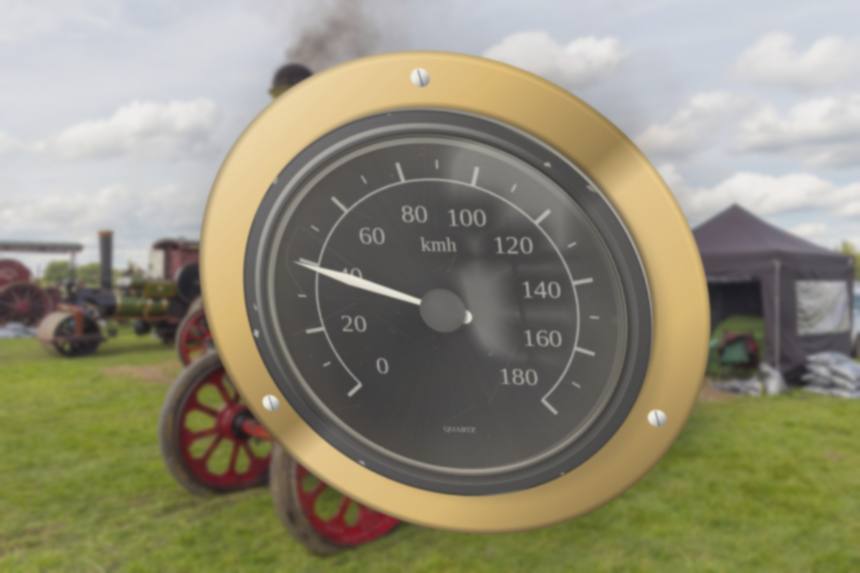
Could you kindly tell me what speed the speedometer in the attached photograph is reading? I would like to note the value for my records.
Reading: 40 km/h
